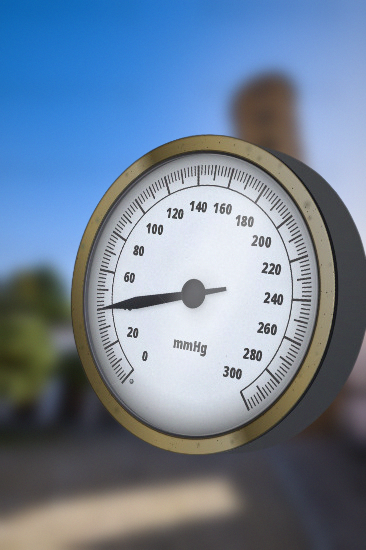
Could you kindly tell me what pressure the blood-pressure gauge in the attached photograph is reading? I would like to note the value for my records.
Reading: 40 mmHg
